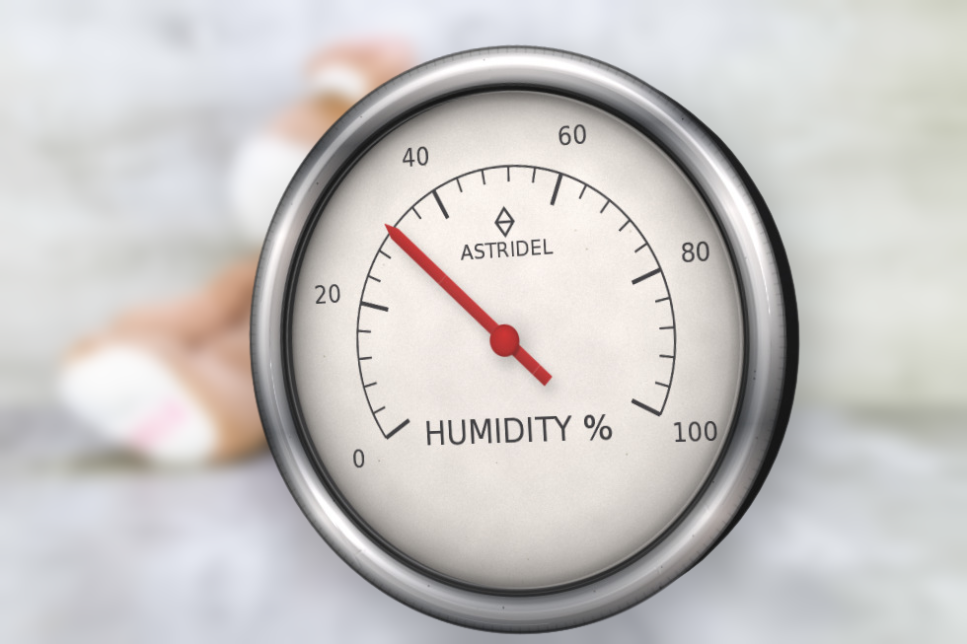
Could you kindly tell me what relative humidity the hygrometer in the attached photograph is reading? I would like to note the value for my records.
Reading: 32 %
